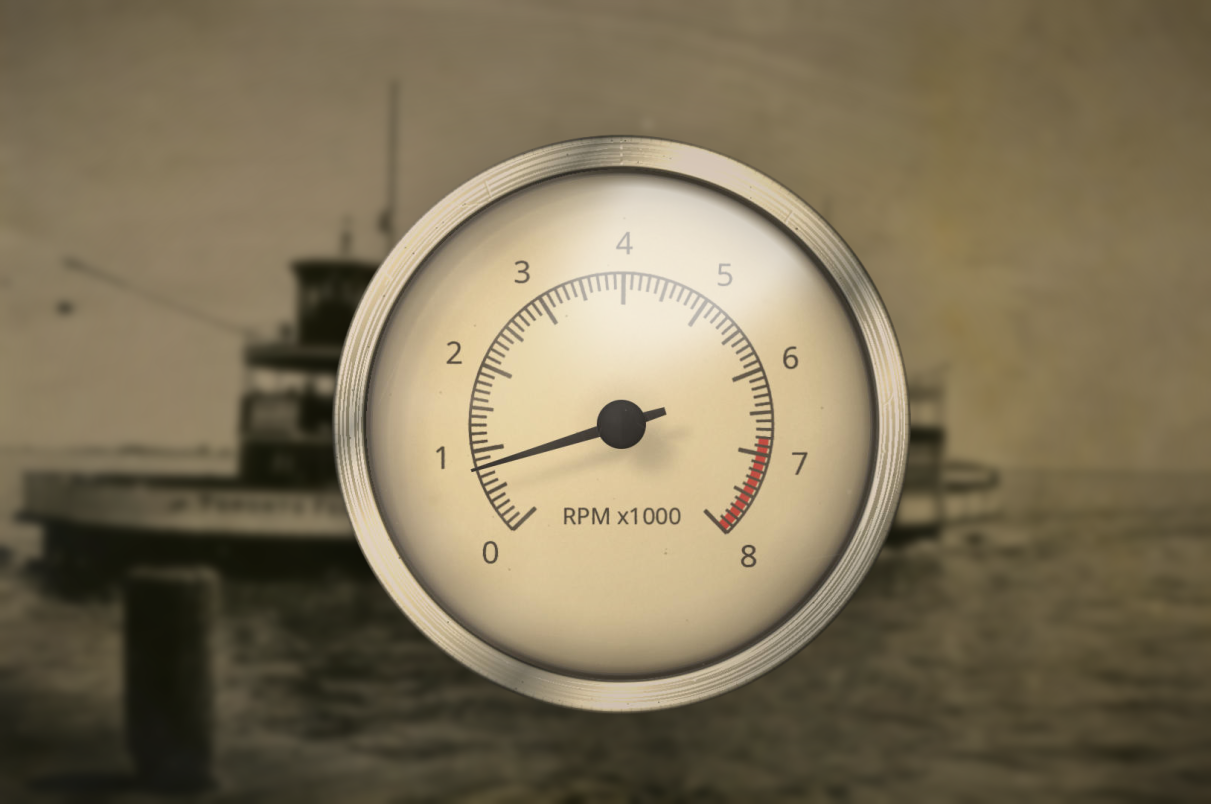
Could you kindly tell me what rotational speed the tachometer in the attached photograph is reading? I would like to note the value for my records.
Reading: 800 rpm
